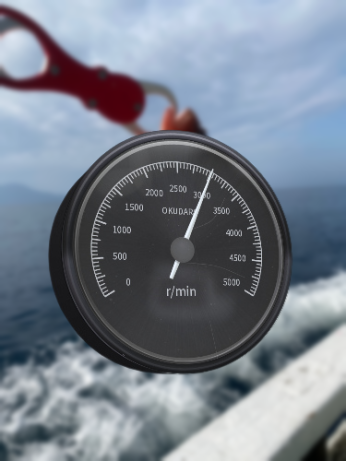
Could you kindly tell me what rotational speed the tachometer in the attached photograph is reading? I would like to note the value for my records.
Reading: 3000 rpm
